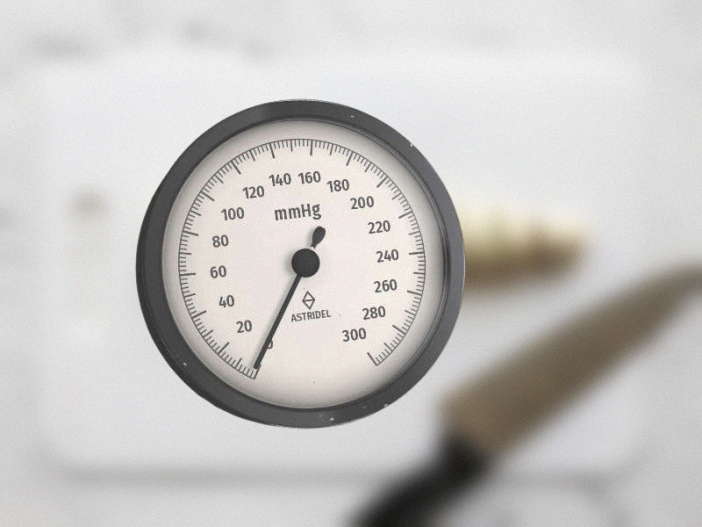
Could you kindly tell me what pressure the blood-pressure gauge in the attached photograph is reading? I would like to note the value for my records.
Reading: 2 mmHg
